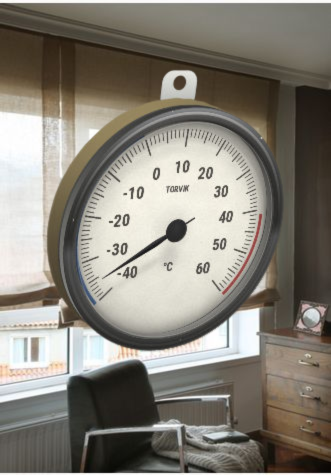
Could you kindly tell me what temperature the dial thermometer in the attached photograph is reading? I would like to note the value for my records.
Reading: -35 °C
